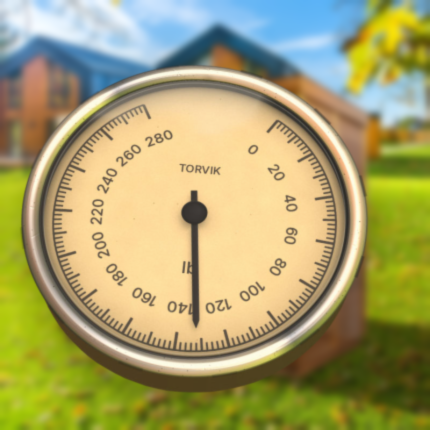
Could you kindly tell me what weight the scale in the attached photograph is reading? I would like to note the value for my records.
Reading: 132 lb
